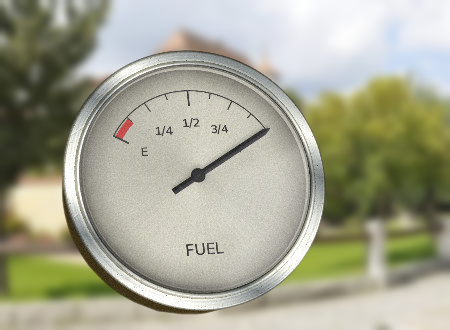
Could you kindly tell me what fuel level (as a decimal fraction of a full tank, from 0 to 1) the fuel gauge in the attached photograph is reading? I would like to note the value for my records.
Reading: 1
